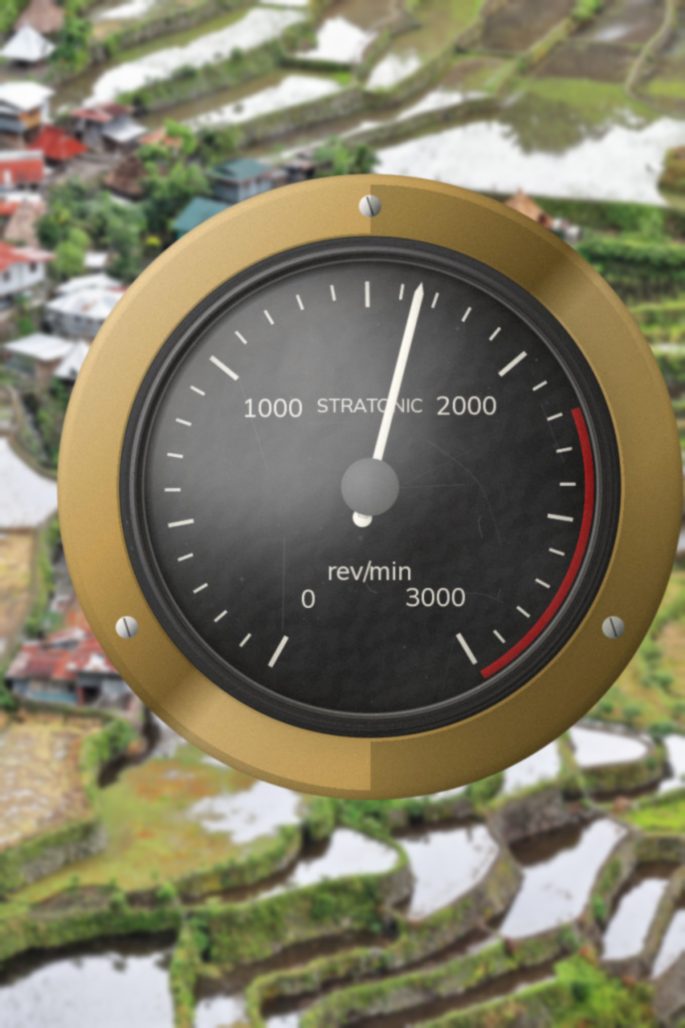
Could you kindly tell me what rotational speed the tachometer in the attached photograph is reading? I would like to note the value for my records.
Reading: 1650 rpm
